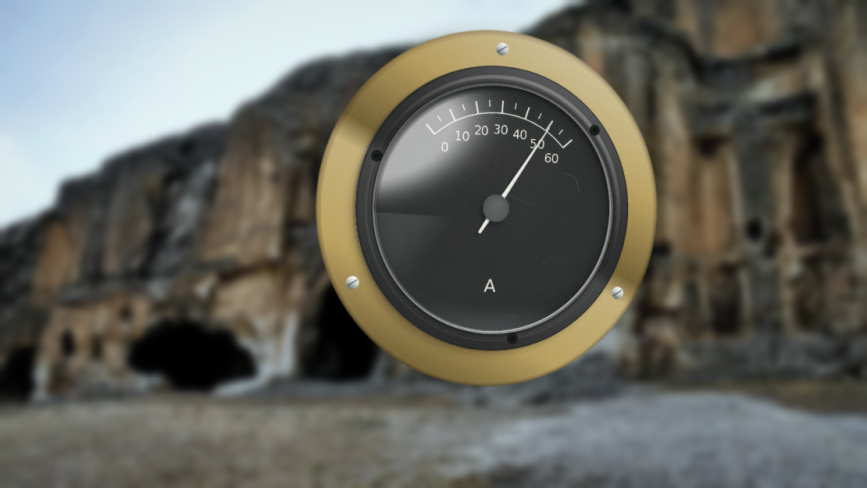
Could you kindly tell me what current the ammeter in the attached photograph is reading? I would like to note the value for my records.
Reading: 50 A
